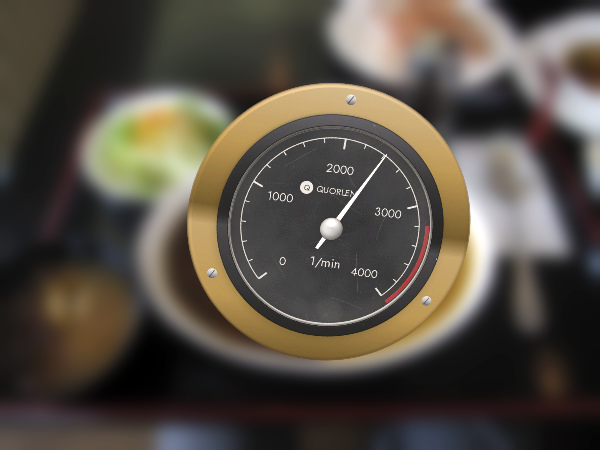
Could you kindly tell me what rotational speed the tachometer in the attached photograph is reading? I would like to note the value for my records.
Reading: 2400 rpm
